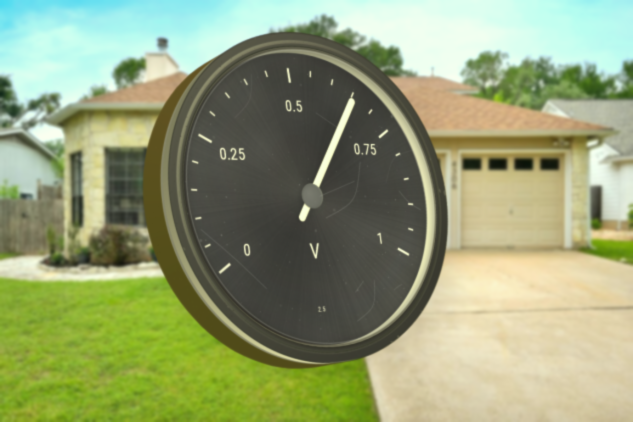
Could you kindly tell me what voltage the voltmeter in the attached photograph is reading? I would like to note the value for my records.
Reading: 0.65 V
